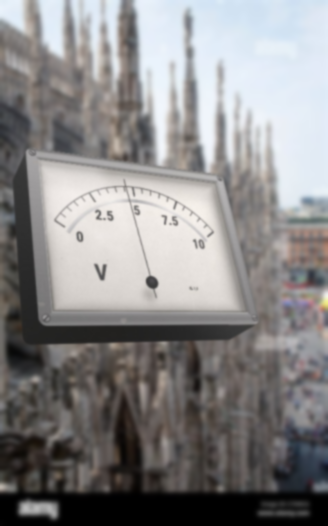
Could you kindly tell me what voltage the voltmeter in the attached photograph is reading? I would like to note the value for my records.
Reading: 4.5 V
